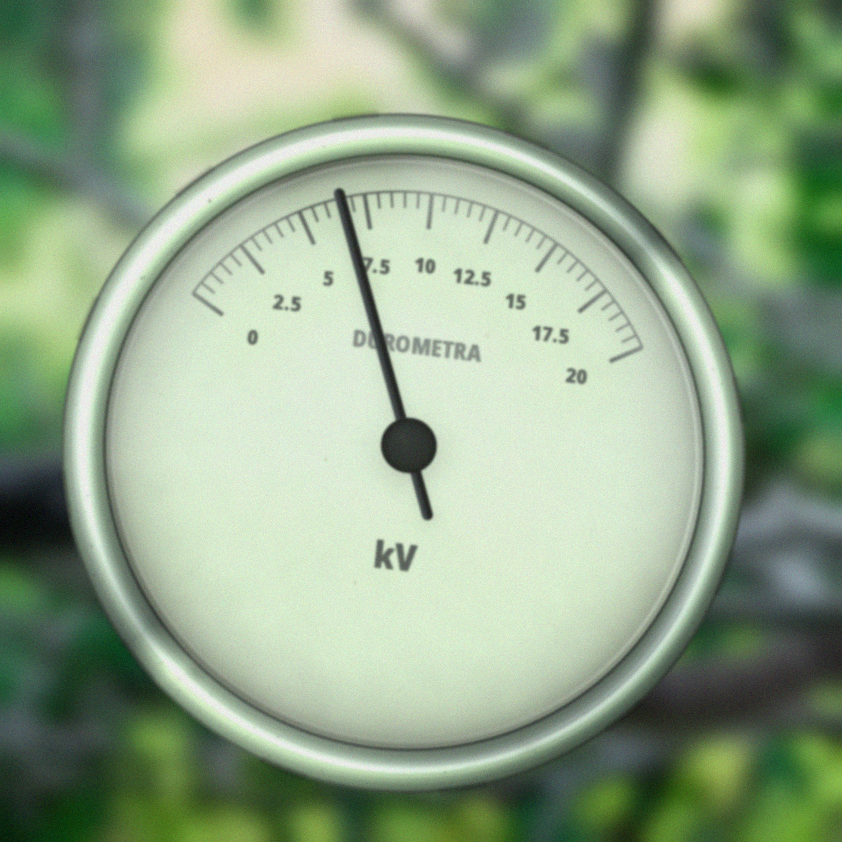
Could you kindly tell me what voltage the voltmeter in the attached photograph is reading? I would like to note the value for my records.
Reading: 6.5 kV
